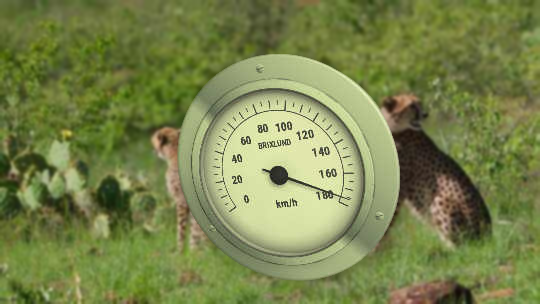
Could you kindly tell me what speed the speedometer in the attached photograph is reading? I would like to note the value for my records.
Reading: 175 km/h
